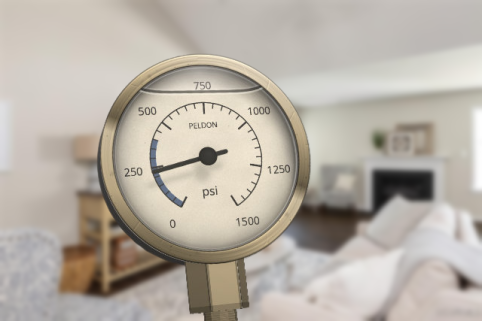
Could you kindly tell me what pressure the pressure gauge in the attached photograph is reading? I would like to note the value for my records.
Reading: 225 psi
